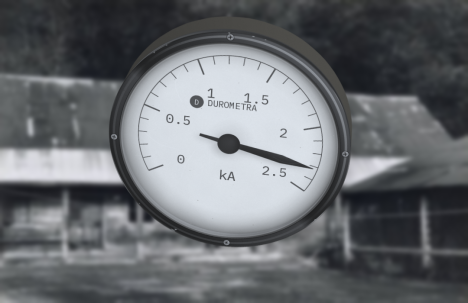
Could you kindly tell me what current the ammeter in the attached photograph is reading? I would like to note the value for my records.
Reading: 2.3 kA
